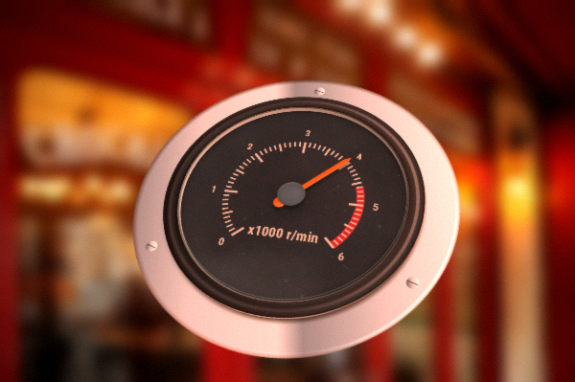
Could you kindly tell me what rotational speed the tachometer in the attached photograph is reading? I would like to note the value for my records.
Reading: 4000 rpm
